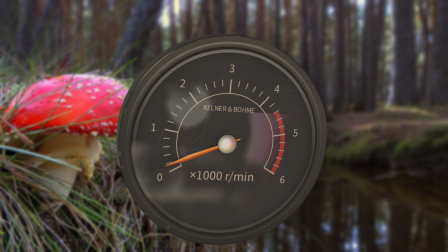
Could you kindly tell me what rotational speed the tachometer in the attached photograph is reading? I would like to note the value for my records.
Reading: 200 rpm
